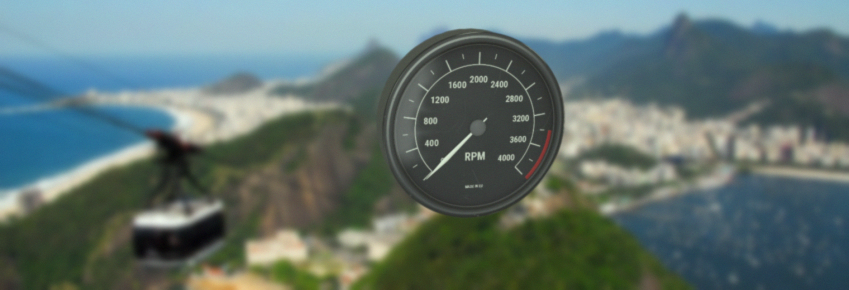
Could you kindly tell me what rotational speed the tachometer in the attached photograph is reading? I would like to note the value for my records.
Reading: 0 rpm
